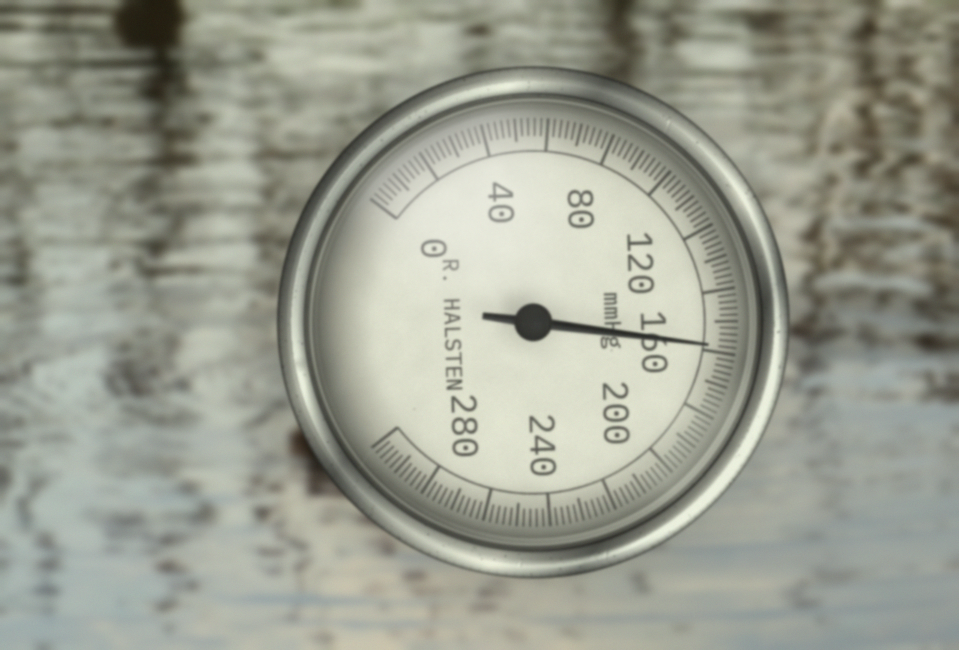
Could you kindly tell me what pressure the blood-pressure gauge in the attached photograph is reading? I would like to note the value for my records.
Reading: 158 mmHg
